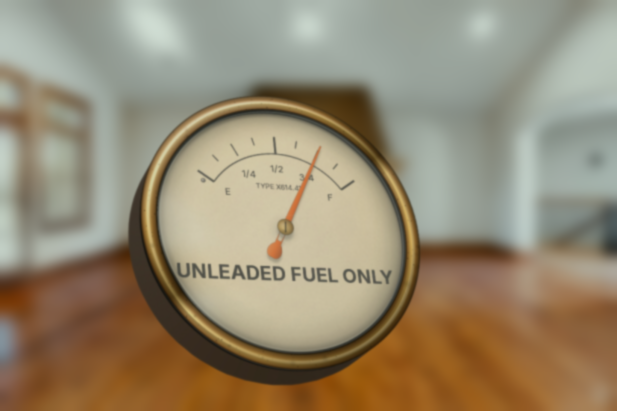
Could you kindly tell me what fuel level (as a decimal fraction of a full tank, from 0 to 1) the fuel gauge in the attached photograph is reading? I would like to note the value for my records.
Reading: 0.75
